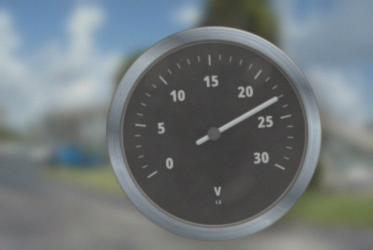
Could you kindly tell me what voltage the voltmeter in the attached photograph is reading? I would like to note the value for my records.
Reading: 23 V
